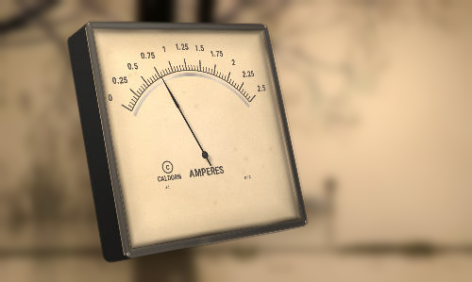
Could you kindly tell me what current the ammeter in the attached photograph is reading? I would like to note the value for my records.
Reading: 0.75 A
